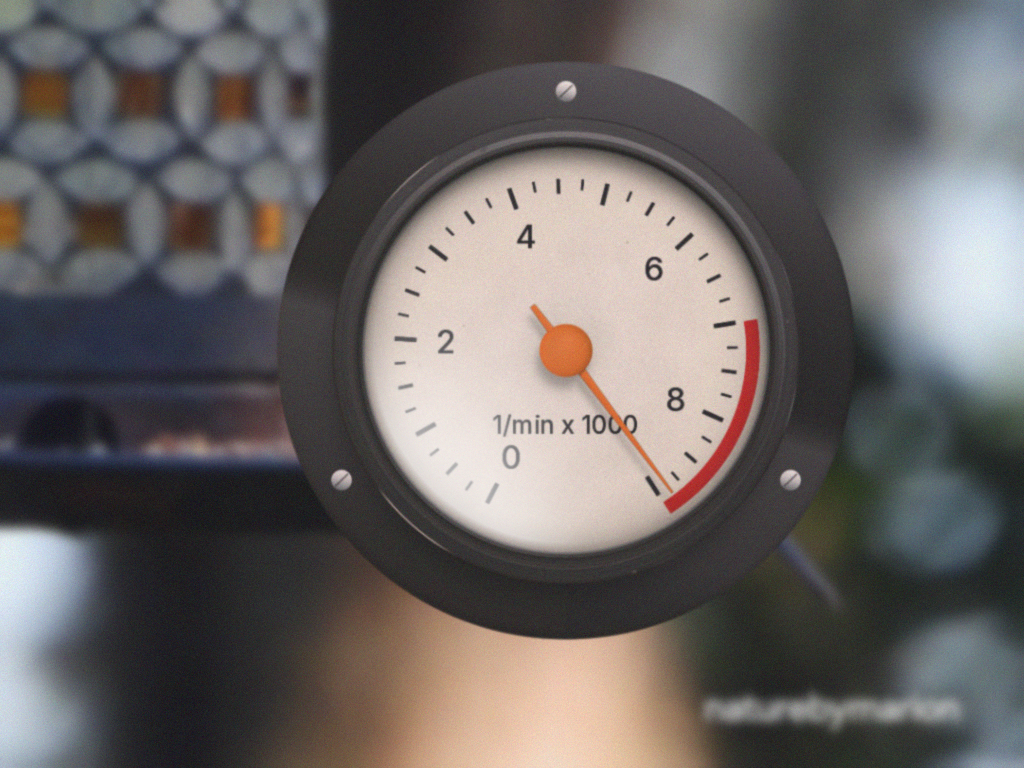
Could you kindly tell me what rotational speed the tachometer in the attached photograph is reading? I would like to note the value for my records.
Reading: 8875 rpm
